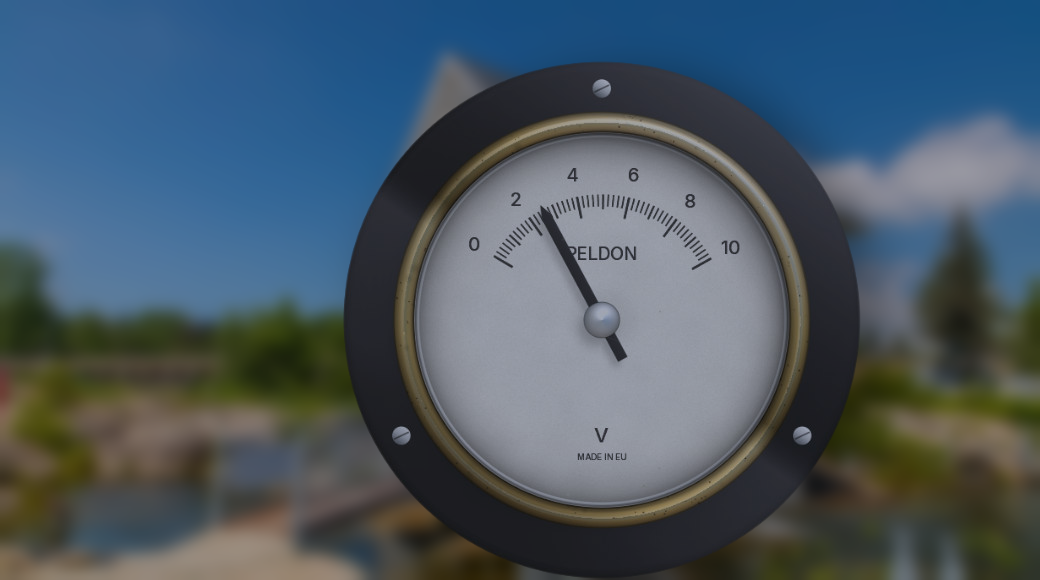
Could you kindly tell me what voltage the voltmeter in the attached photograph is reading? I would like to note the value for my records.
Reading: 2.6 V
